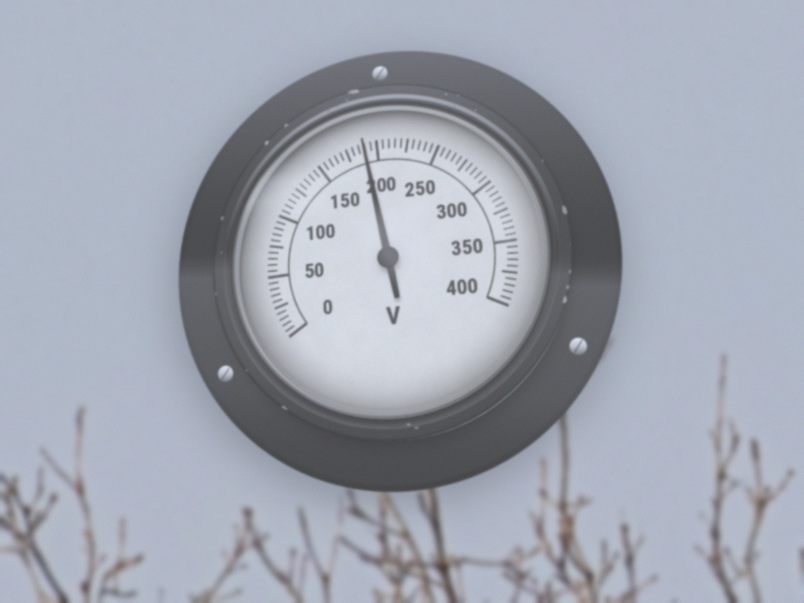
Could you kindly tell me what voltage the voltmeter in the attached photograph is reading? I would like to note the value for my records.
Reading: 190 V
